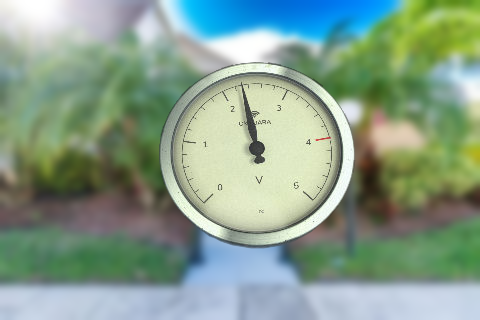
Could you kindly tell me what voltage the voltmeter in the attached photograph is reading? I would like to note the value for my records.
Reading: 2.3 V
